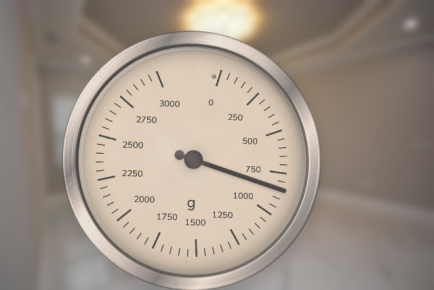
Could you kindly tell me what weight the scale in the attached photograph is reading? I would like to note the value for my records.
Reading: 850 g
